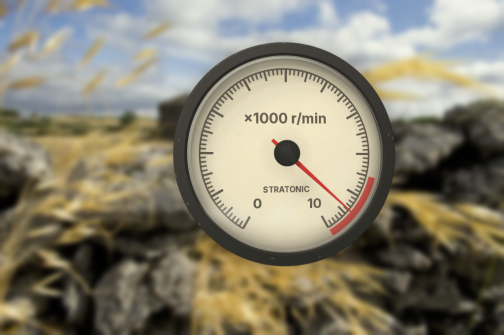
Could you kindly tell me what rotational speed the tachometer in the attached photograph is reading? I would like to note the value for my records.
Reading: 9400 rpm
